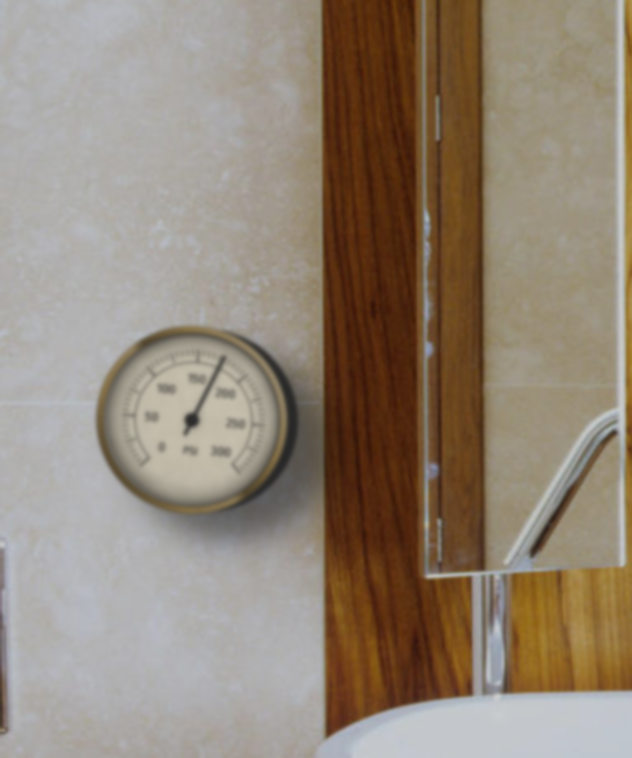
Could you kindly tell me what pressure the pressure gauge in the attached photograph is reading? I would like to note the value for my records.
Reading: 175 psi
